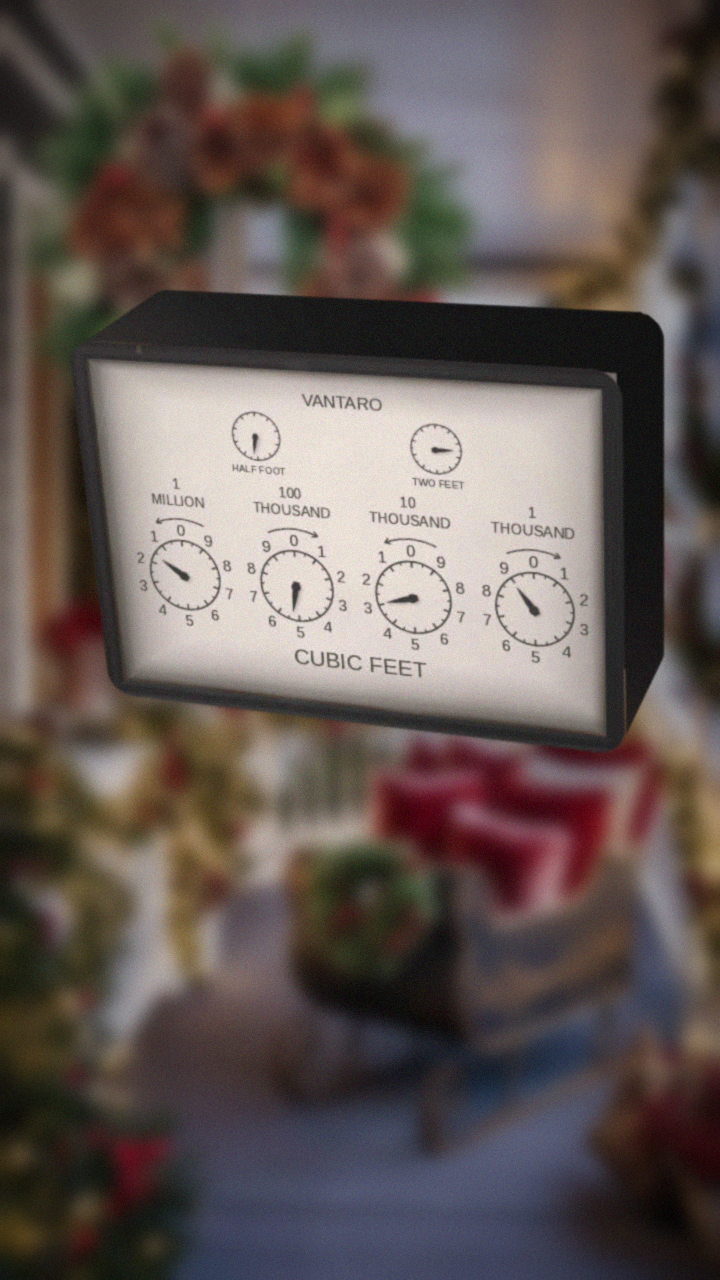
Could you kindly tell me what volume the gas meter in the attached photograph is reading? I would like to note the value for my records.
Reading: 152900 ft³
